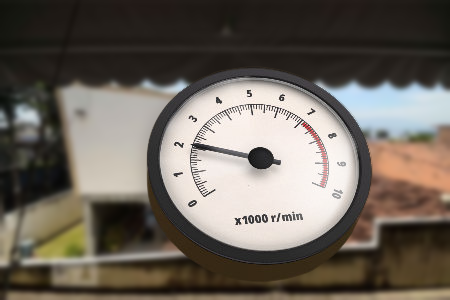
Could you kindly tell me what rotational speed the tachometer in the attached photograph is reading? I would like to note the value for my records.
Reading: 2000 rpm
